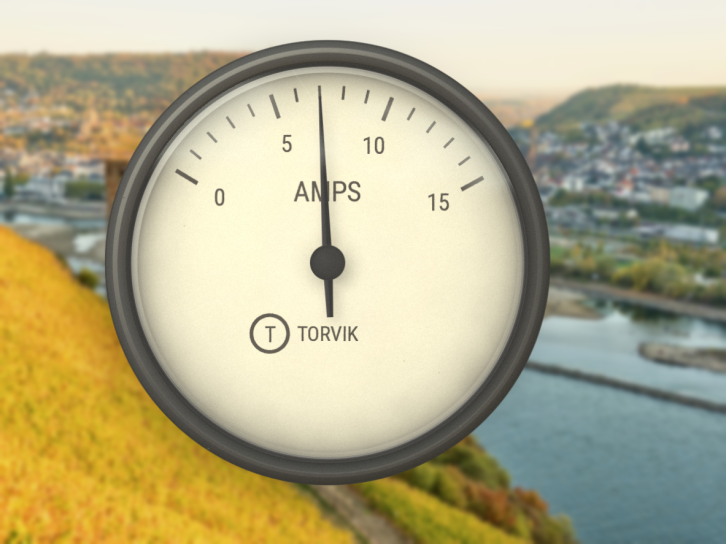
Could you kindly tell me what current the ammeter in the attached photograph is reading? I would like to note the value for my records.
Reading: 7 A
